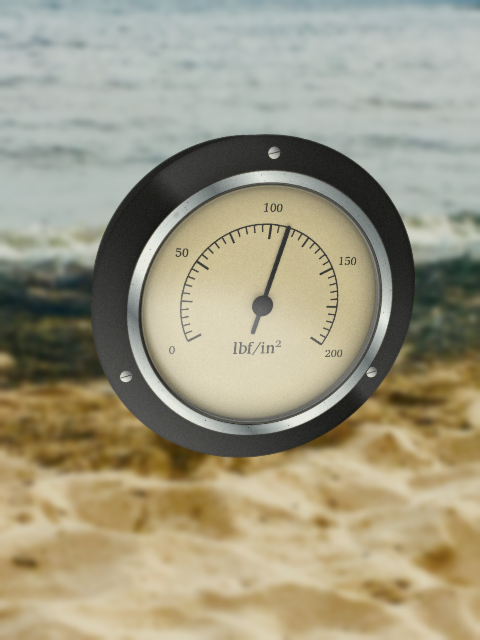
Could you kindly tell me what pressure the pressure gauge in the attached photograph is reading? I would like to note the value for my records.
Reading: 110 psi
